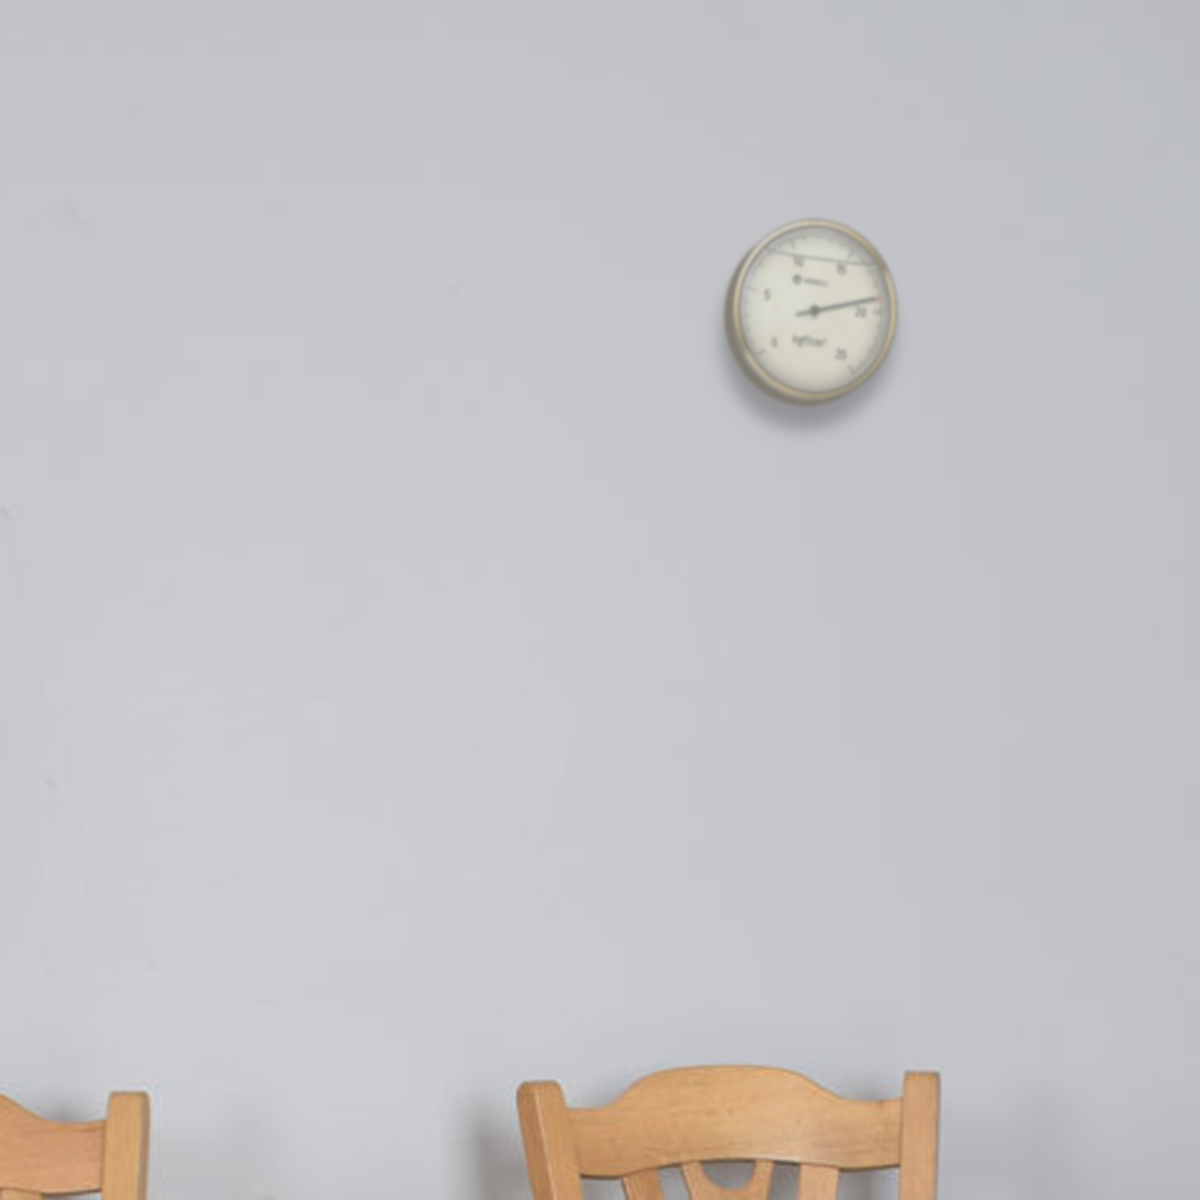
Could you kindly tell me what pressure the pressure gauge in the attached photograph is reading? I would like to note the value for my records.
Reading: 19 kg/cm²
